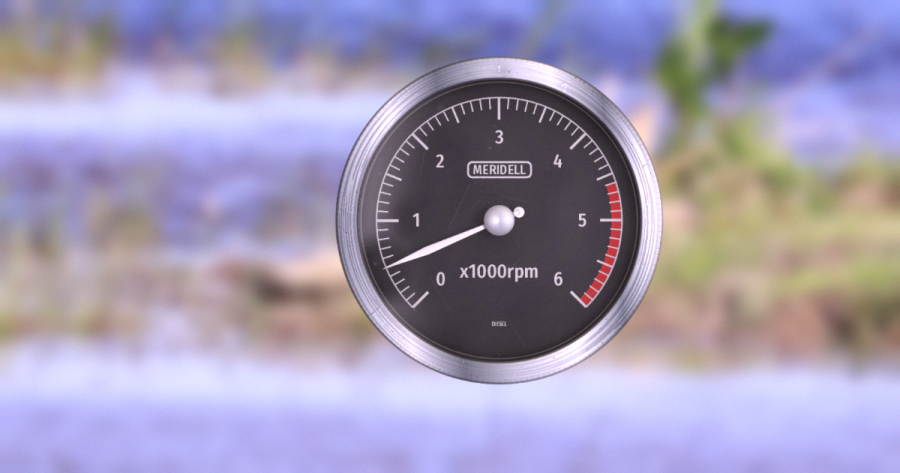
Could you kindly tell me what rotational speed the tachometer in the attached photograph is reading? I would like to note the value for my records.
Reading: 500 rpm
